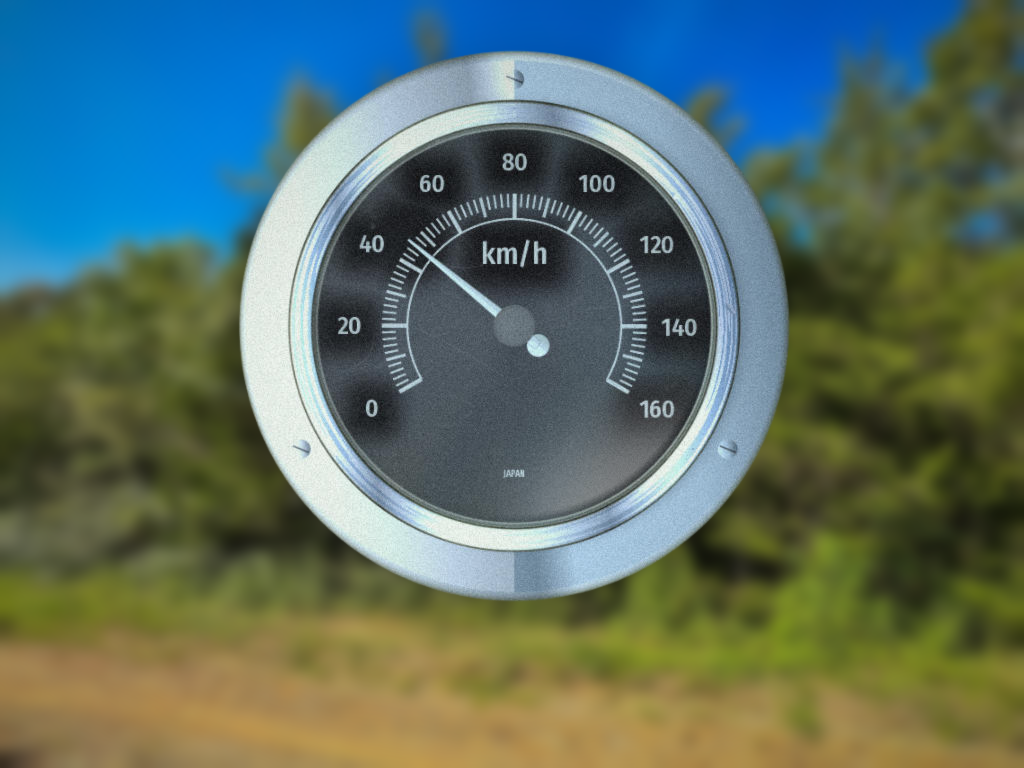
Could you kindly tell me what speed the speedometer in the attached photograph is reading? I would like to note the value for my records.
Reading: 46 km/h
